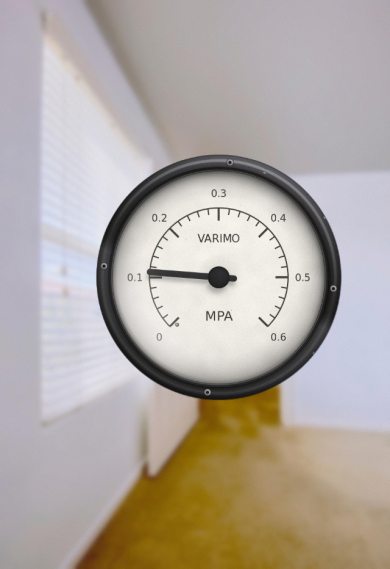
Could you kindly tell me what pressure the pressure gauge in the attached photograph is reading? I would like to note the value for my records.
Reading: 0.11 MPa
